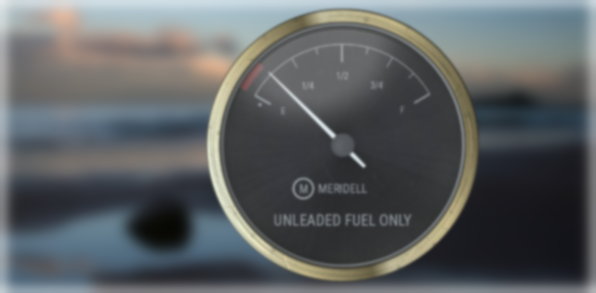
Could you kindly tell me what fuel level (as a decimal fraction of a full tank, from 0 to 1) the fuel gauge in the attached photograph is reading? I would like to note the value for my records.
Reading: 0.125
